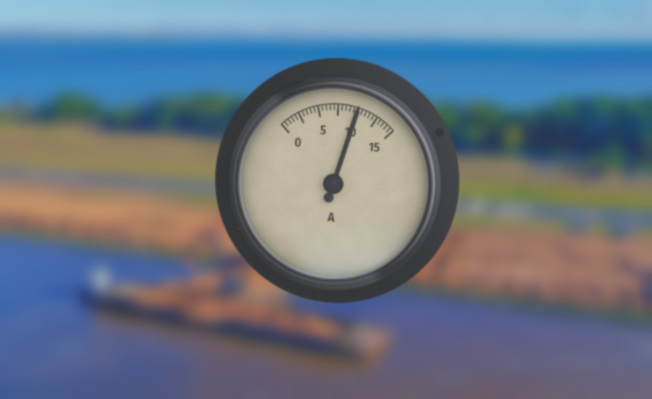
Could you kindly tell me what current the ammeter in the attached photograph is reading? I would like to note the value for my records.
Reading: 10 A
